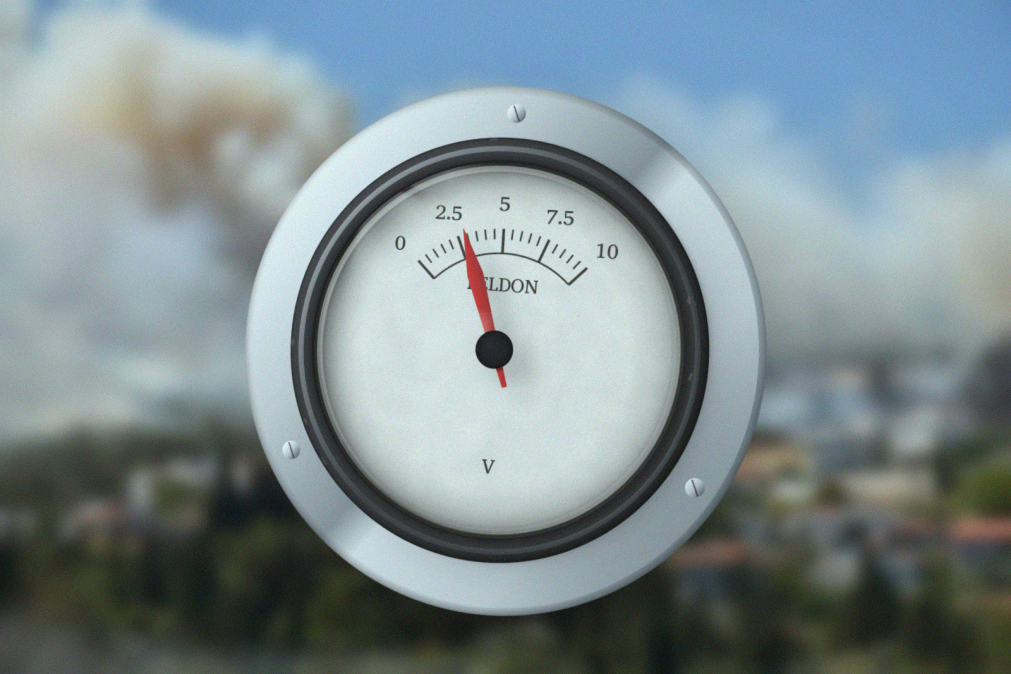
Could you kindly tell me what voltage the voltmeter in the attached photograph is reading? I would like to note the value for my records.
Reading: 3 V
